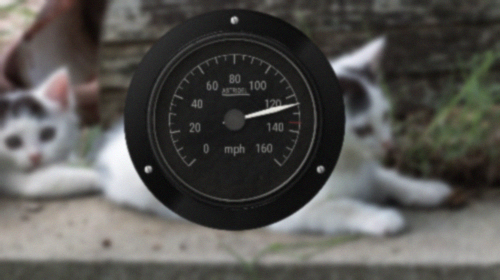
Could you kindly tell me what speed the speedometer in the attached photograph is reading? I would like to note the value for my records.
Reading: 125 mph
